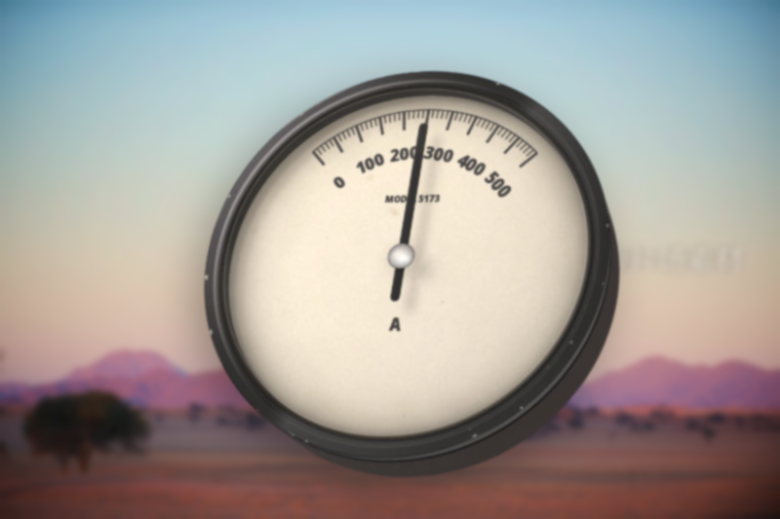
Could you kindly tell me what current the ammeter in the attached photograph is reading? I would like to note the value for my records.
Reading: 250 A
